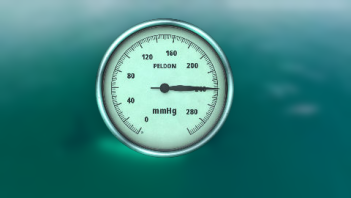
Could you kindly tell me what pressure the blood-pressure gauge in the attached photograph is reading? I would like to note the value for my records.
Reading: 240 mmHg
